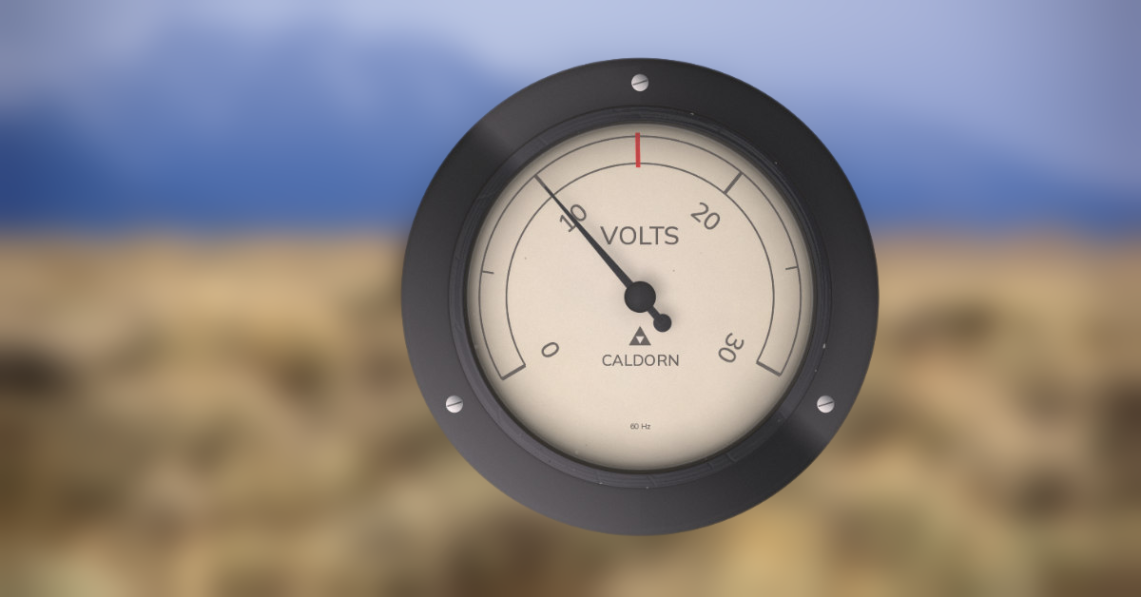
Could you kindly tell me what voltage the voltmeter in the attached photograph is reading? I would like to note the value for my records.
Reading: 10 V
